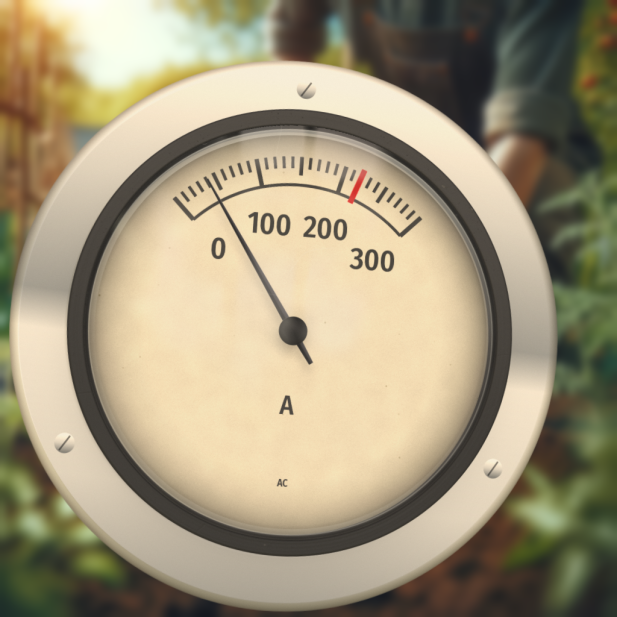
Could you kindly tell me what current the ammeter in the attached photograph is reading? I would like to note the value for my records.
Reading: 40 A
